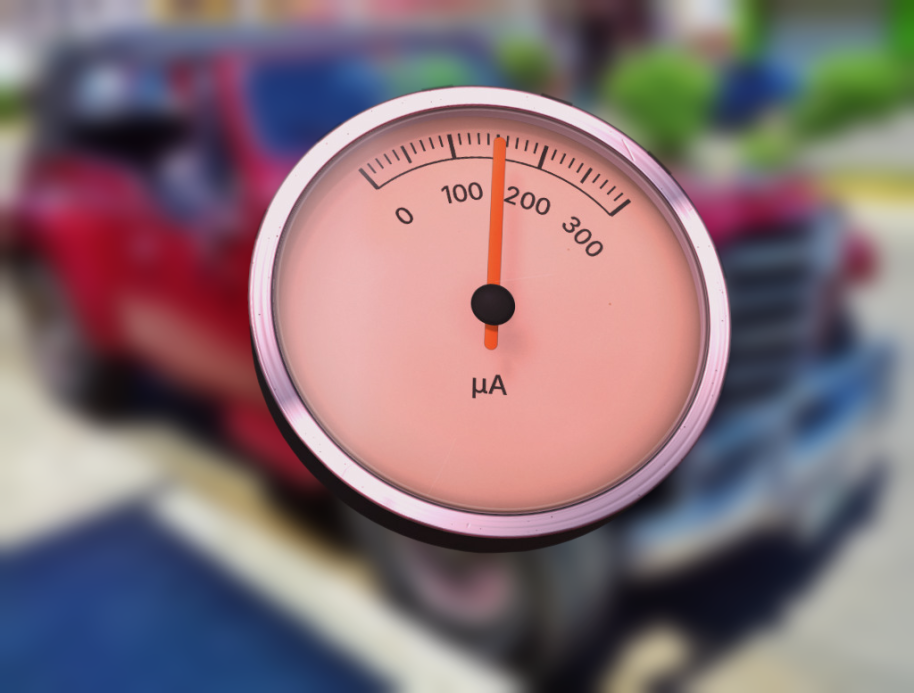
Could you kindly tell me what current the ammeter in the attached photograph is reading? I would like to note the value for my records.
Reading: 150 µA
